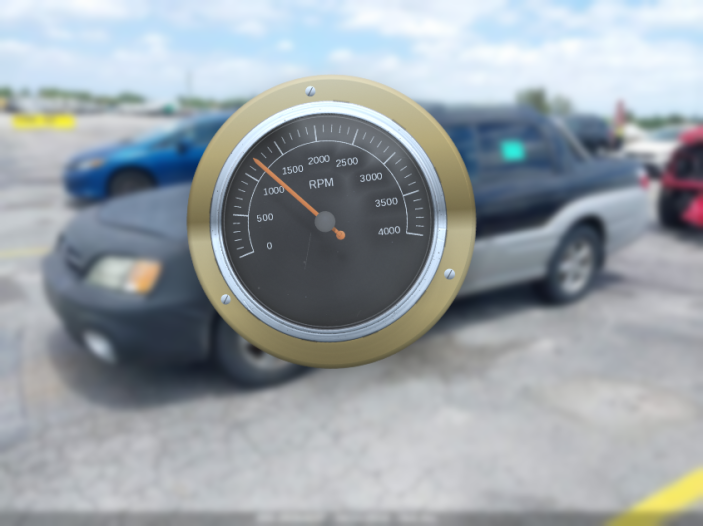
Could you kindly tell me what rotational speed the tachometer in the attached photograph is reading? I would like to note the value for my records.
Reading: 1200 rpm
